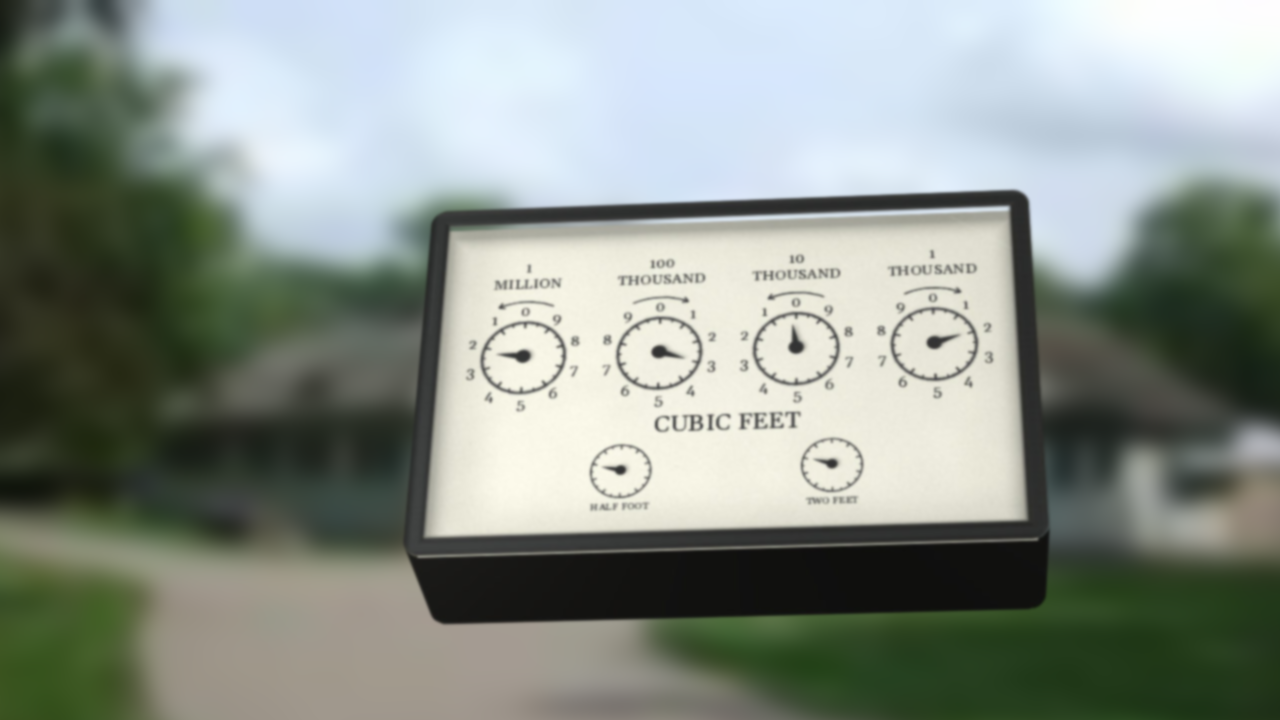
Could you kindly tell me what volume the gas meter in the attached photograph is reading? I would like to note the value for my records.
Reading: 230200 ft³
